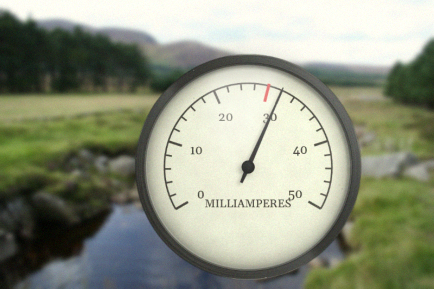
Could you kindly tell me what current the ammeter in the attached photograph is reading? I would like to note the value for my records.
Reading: 30 mA
